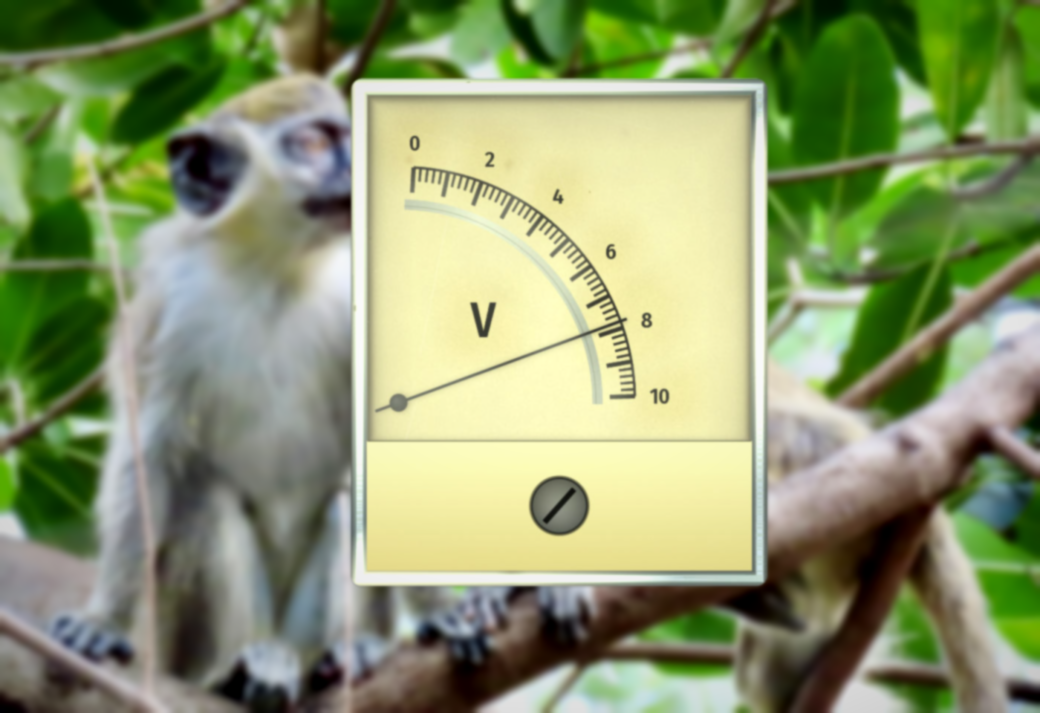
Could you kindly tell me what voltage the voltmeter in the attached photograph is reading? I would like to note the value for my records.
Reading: 7.8 V
